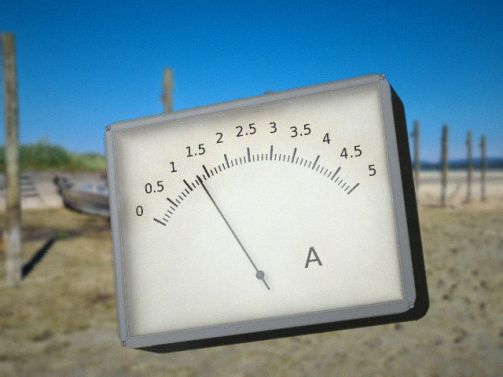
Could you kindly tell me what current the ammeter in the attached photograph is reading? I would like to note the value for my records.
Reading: 1.3 A
